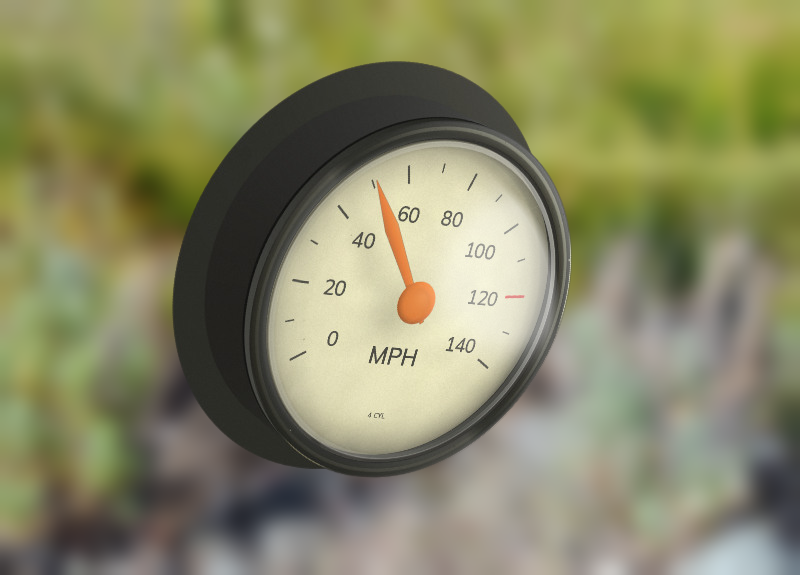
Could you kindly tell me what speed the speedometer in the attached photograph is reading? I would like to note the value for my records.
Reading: 50 mph
